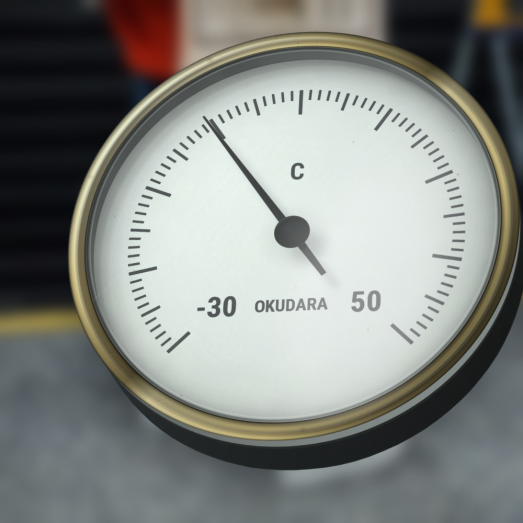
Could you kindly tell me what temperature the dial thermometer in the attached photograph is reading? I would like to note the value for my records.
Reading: -0.5 °C
